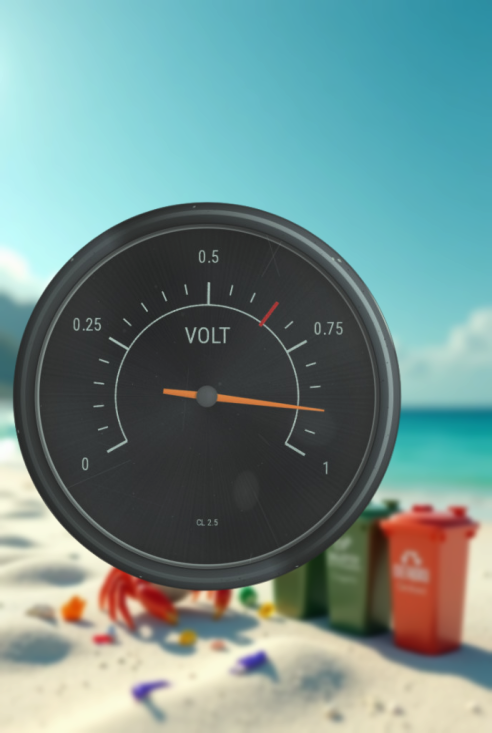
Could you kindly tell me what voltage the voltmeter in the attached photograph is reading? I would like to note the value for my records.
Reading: 0.9 V
